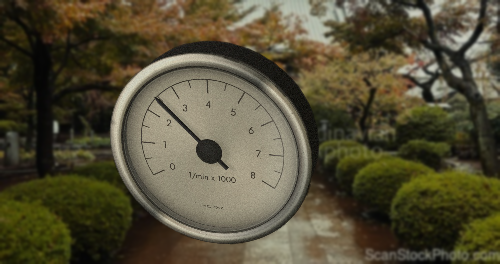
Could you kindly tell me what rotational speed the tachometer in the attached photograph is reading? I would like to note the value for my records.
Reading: 2500 rpm
